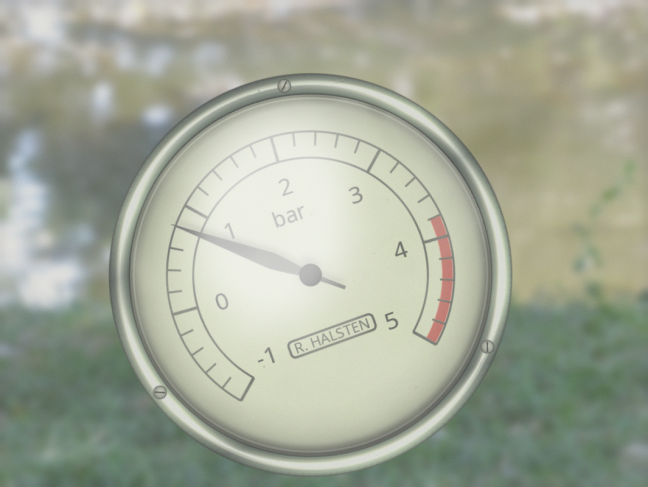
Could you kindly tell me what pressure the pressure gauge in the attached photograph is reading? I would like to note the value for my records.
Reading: 0.8 bar
